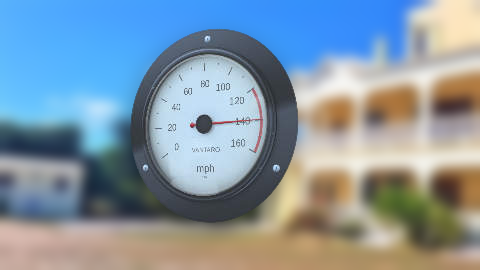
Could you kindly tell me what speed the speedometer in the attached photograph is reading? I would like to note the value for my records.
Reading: 140 mph
